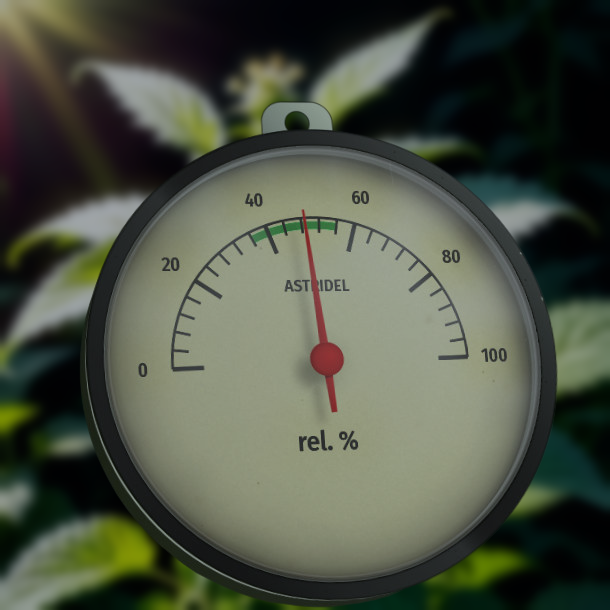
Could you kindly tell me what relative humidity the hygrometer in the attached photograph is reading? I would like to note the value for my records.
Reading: 48 %
